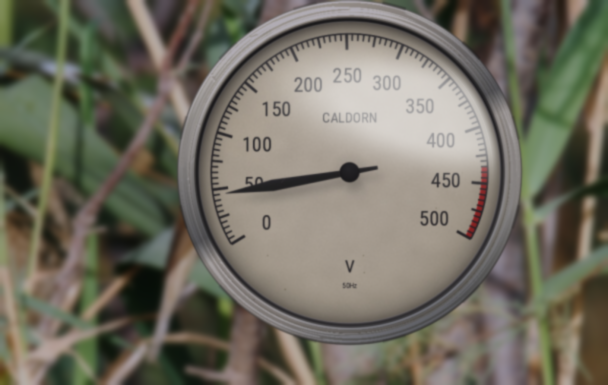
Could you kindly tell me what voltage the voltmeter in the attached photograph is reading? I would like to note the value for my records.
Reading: 45 V
